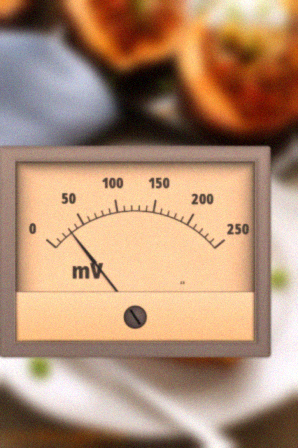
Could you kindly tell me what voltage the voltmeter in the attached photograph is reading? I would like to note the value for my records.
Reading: 30 mV
